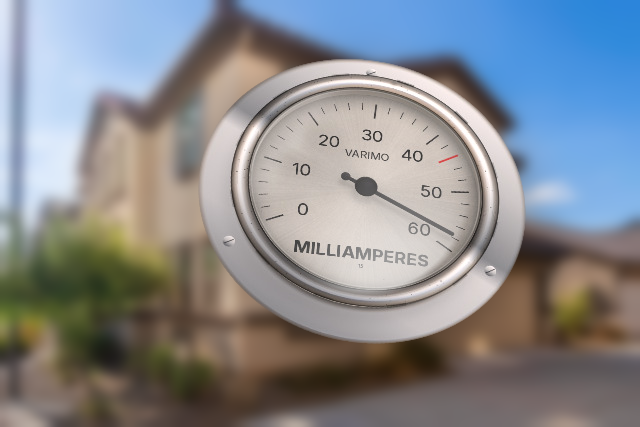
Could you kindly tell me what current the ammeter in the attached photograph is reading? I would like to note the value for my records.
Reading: 58 mA
